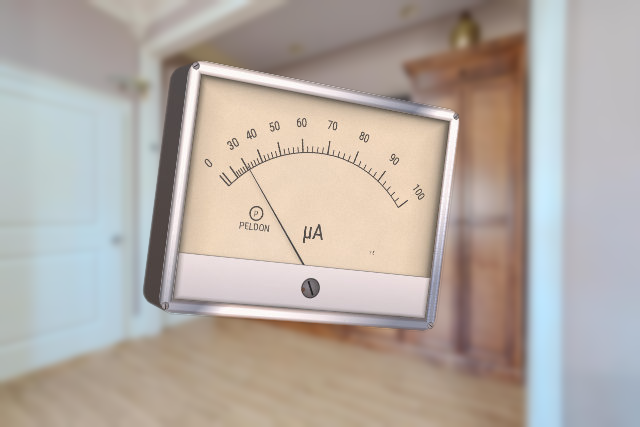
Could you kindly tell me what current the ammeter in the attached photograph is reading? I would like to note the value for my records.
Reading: 30 µA
